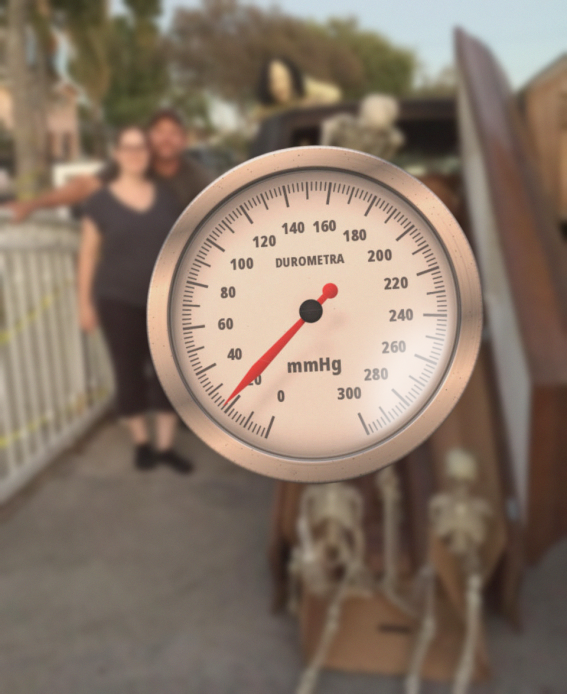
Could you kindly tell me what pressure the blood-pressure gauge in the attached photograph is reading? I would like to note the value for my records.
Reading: 22 mmHg
